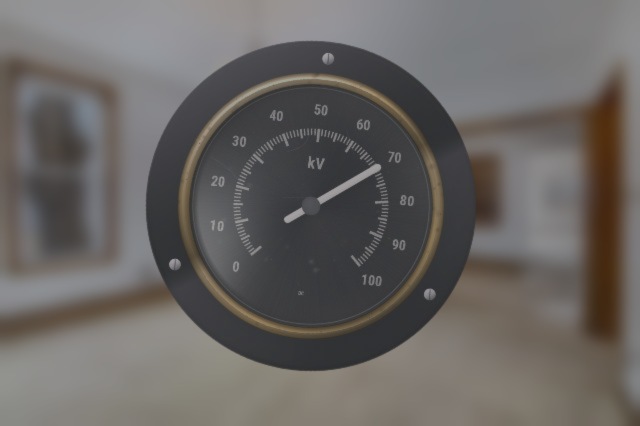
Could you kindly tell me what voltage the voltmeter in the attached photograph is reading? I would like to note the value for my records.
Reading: 70 kV
